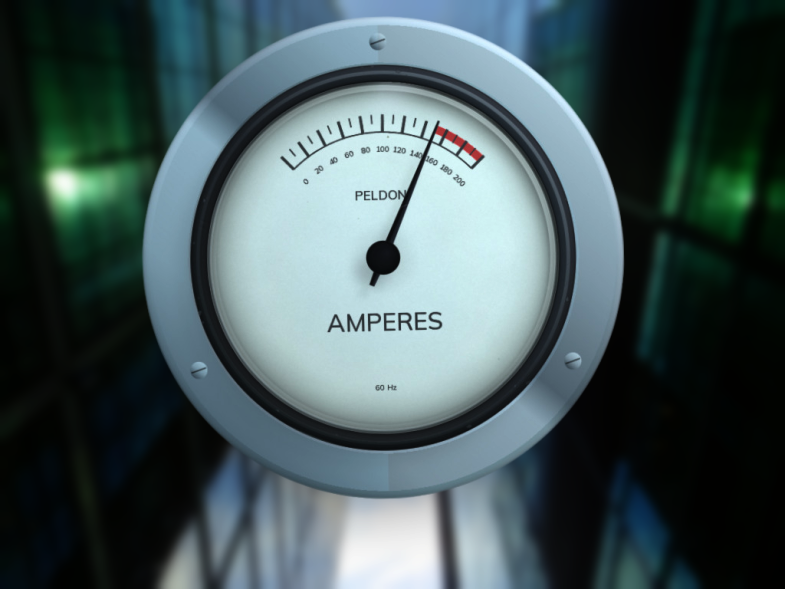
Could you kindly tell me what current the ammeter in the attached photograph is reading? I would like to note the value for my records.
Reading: 150 A
